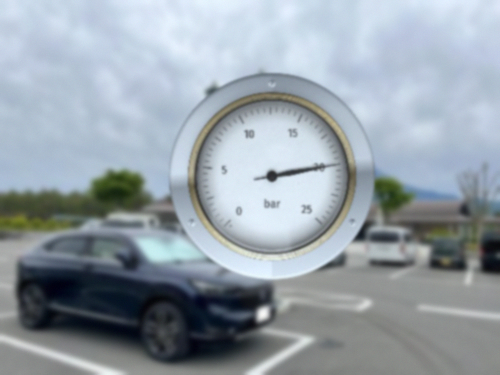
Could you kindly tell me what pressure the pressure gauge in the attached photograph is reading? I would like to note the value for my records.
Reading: 20 bar
